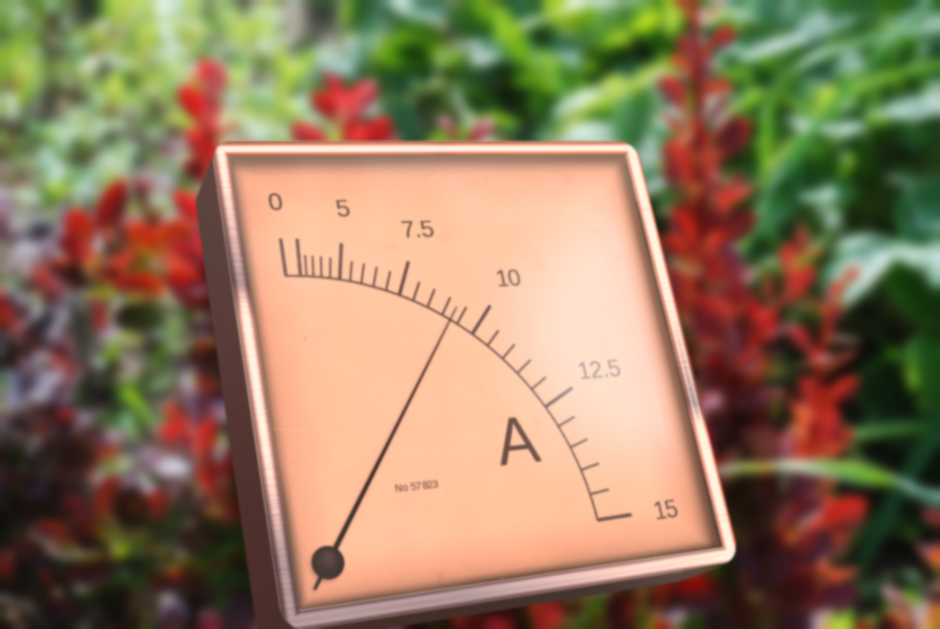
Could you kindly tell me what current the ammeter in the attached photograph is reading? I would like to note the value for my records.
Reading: 9.25 A
